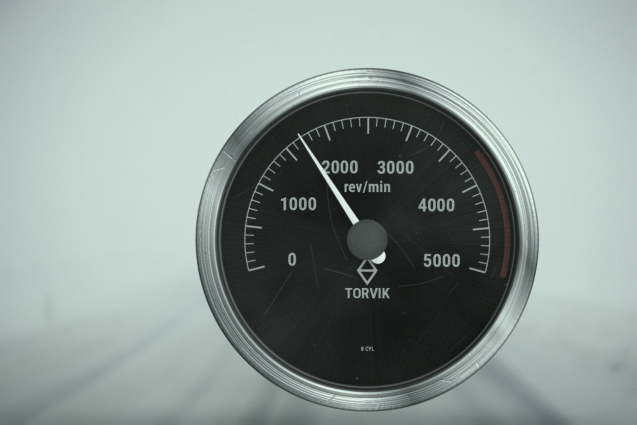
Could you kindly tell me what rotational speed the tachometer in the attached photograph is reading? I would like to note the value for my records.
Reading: 1700 rpm
